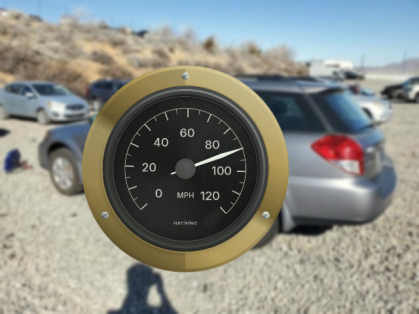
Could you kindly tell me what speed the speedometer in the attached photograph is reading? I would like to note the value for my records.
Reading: 90 mph
